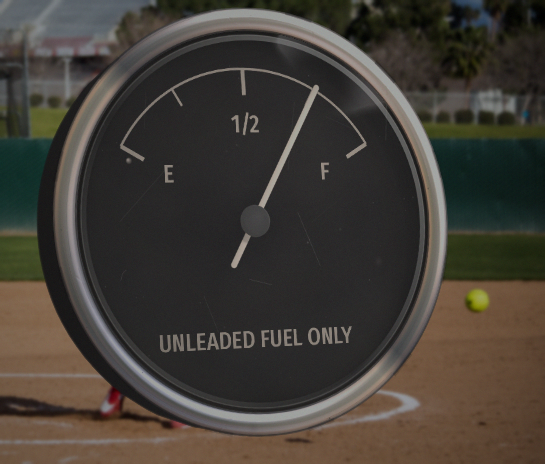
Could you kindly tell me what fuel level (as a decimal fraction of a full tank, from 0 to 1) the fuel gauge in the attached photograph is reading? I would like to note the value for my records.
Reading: 0.75
